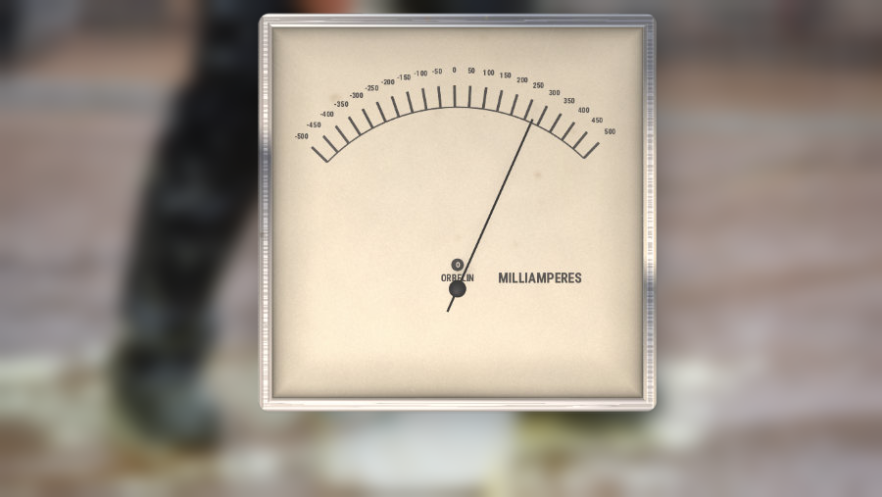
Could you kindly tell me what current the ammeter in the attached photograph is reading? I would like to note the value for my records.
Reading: 275 mA
